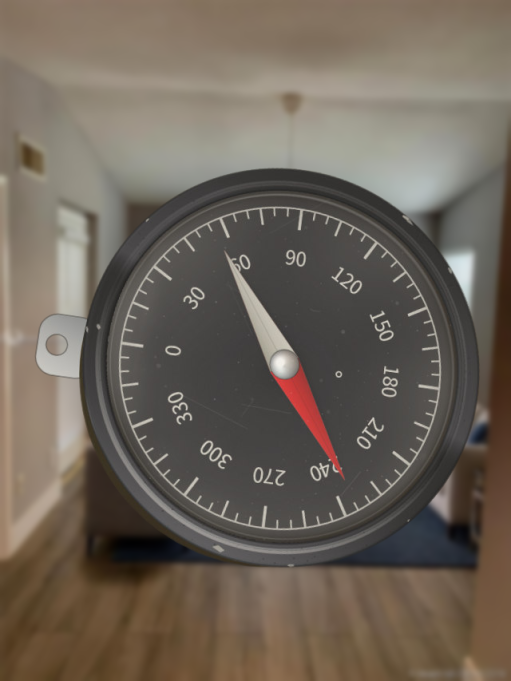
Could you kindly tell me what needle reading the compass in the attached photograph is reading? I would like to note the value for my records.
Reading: 235 °
